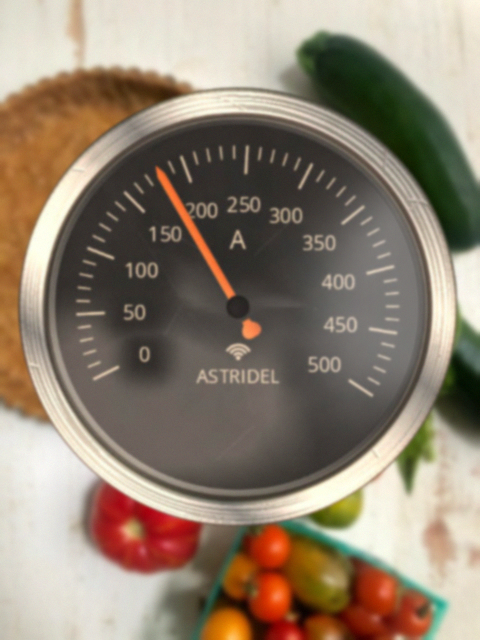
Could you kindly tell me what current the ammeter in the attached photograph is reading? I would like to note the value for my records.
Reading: 180 A
